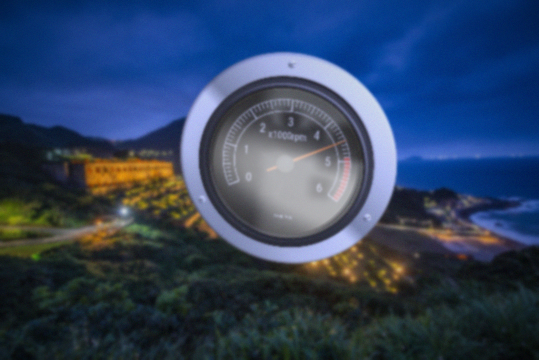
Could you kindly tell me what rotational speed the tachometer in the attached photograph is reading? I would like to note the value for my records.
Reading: 4500 rpm
